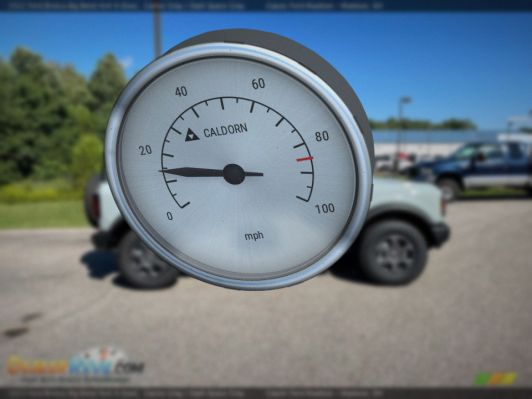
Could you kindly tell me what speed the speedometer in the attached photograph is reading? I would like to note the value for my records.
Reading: 15 mph
